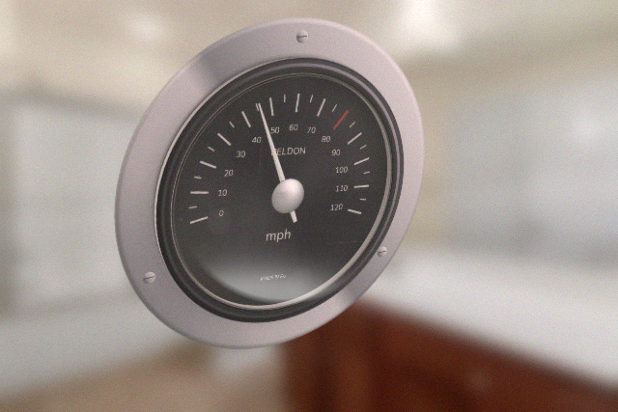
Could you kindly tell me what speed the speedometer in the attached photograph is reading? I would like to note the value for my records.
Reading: 45 mph
